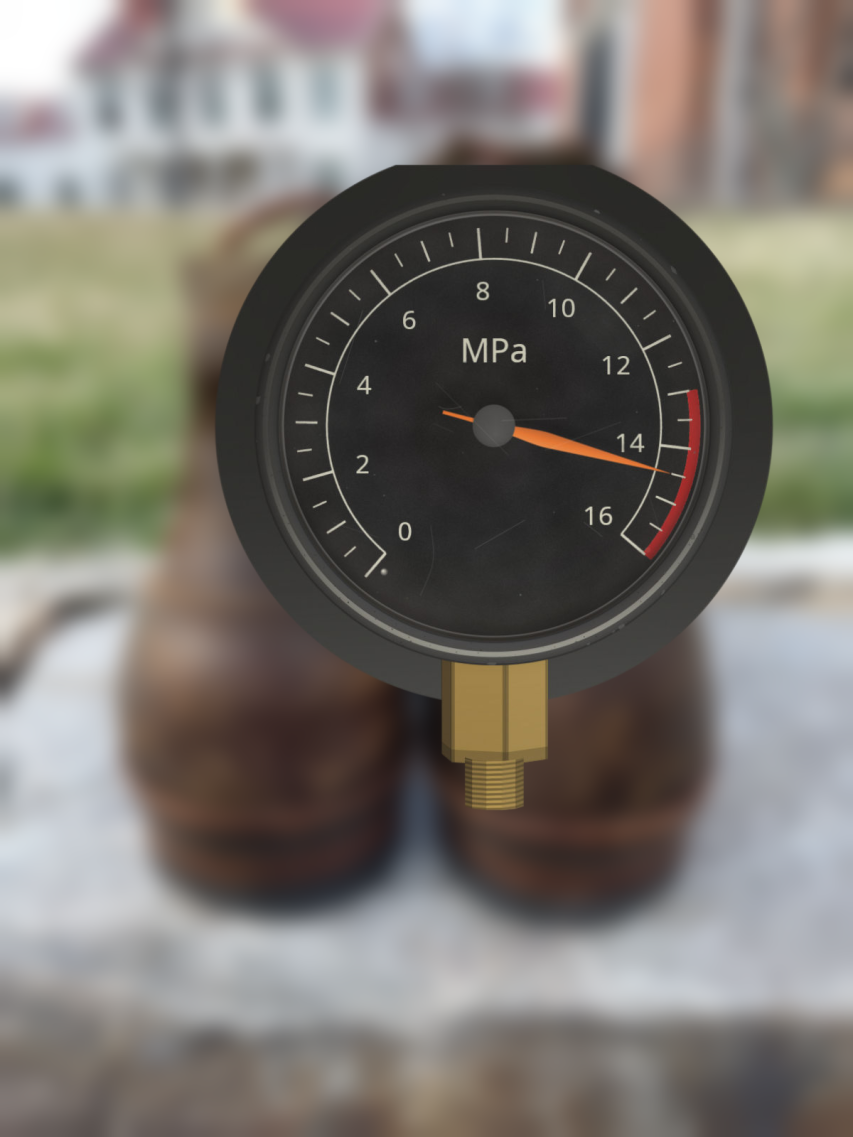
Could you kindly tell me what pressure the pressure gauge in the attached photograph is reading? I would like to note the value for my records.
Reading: 14.5 MPa
